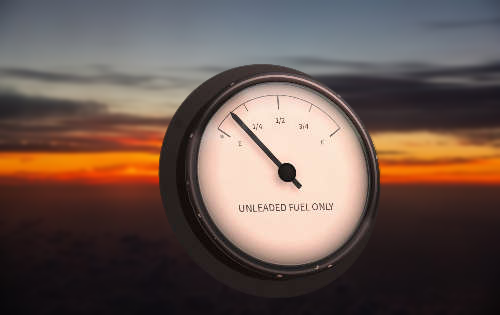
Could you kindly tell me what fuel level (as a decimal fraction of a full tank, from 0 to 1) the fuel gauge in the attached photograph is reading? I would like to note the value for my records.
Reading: 0.125
